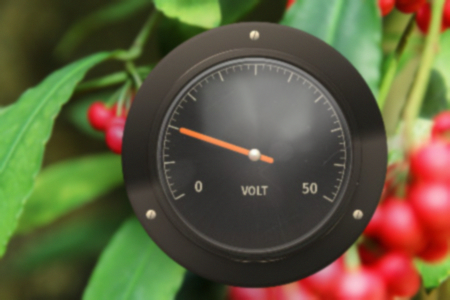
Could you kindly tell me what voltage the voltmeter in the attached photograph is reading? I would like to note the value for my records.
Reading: 10 V
